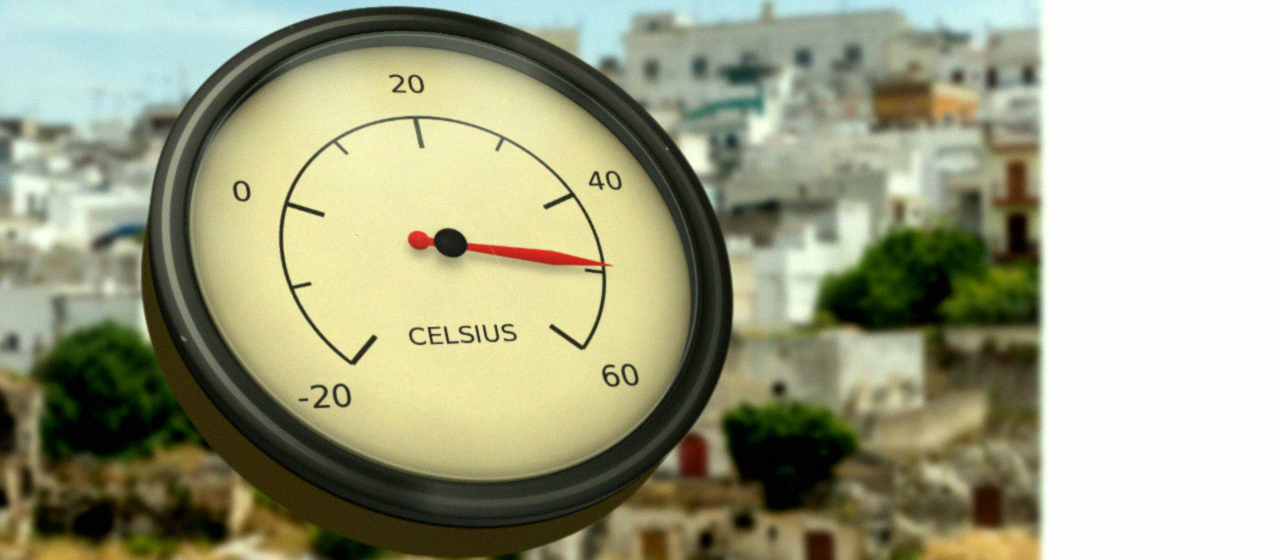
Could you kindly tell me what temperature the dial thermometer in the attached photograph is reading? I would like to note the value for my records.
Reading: 50 °C
